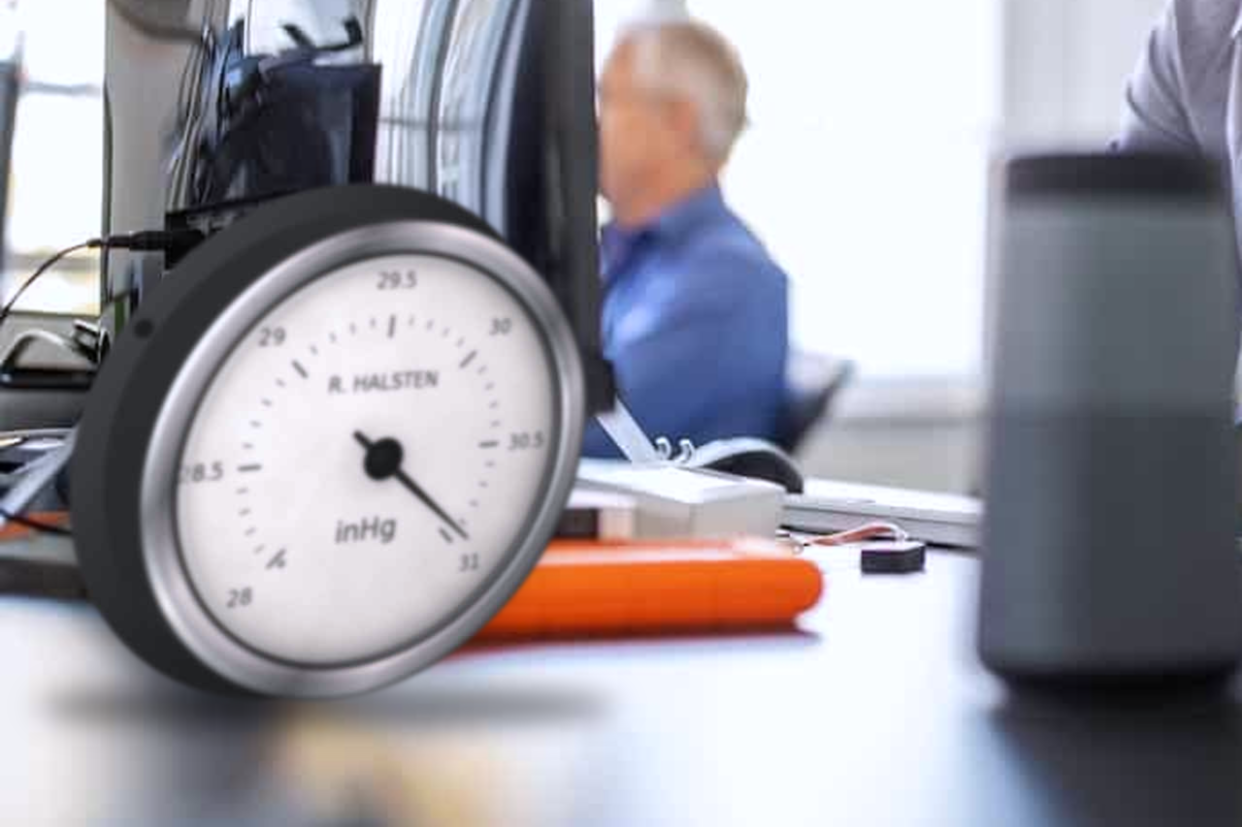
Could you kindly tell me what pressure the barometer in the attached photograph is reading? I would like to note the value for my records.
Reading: 30.95 inHg
